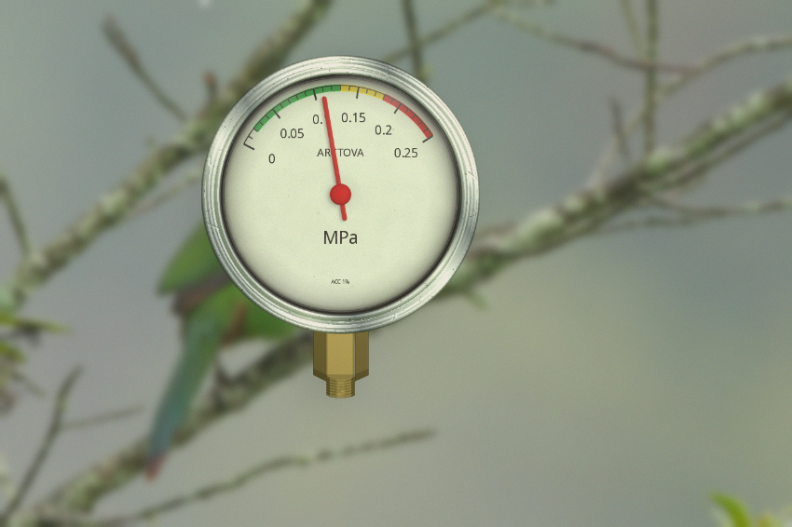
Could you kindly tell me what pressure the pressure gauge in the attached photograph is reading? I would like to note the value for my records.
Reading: 0.11 MPa
